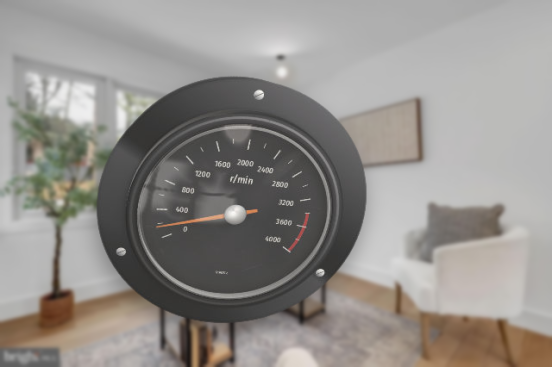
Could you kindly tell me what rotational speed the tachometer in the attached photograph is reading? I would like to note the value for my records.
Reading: 200 rpm
